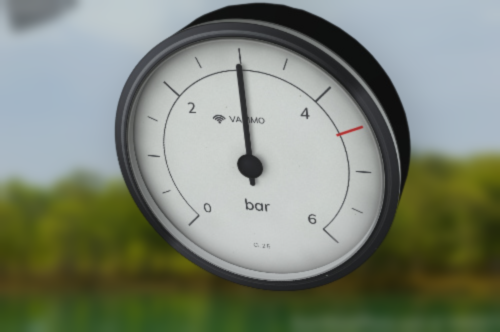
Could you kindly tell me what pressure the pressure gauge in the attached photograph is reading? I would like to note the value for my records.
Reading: 3 bar
